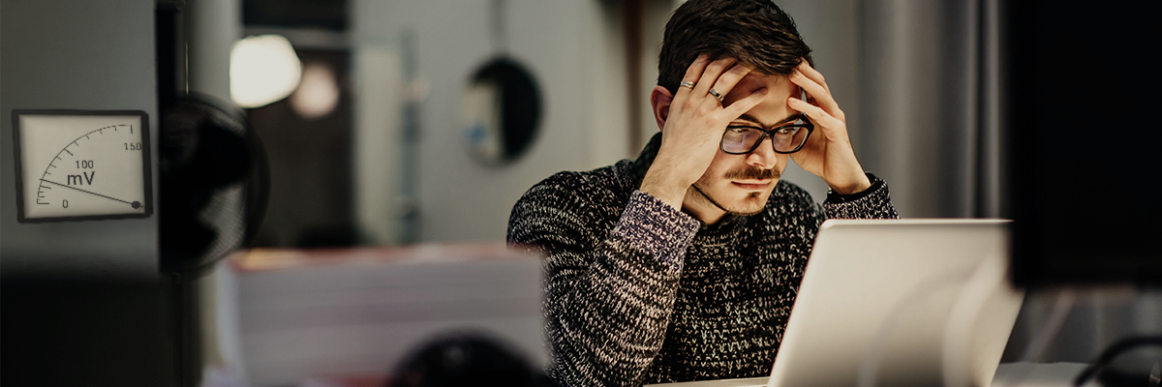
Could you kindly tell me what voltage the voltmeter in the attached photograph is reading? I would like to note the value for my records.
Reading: 60 mV
